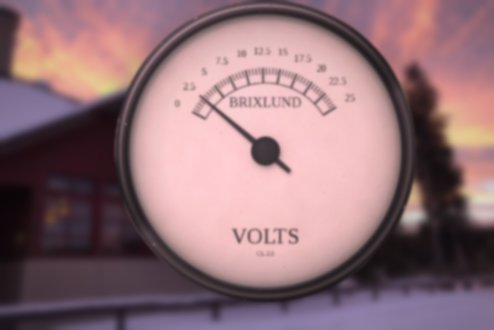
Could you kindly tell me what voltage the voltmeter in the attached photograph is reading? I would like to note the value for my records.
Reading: 2.5 V
